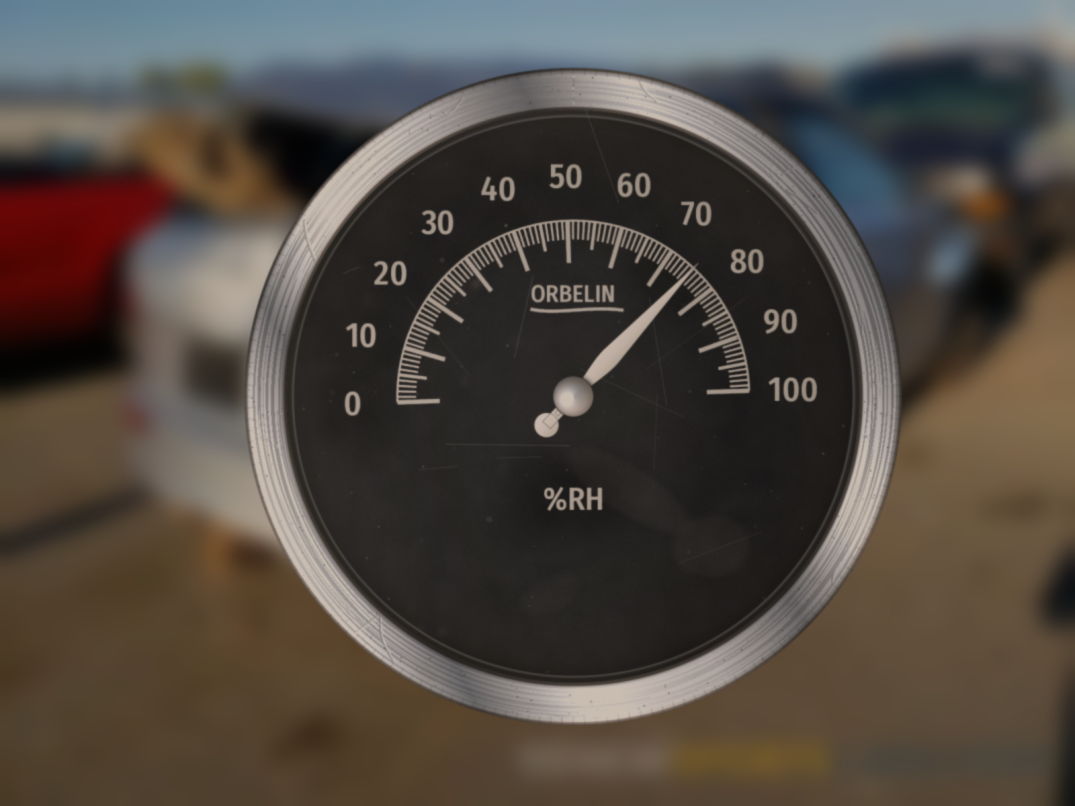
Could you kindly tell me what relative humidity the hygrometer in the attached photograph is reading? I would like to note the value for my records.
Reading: 75 %
